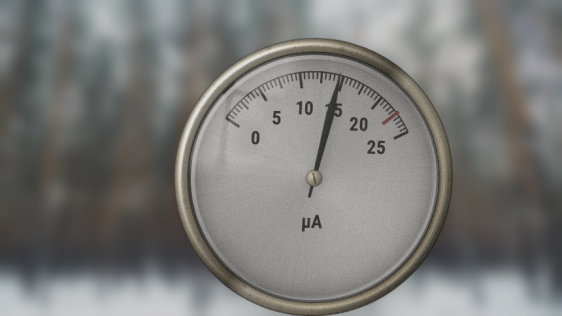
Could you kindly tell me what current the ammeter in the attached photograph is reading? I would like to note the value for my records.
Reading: 14.5 µA
